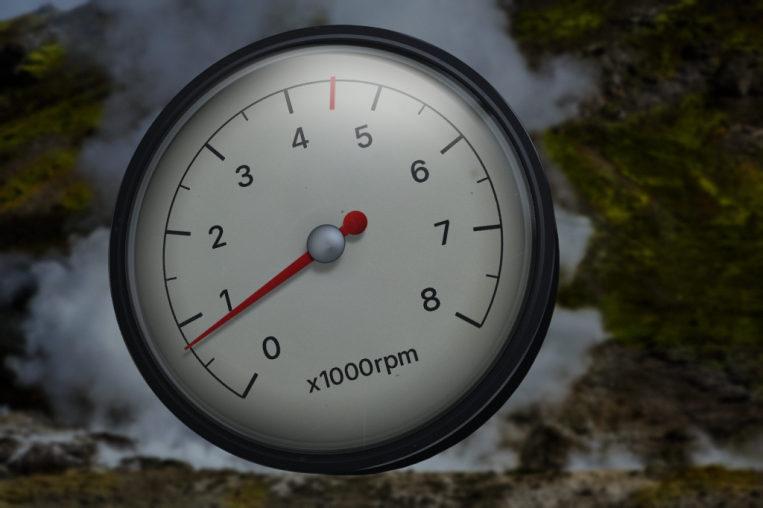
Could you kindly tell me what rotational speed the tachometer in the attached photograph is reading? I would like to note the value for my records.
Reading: 750 rpm
